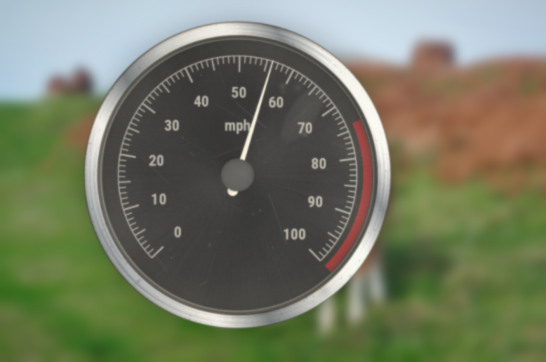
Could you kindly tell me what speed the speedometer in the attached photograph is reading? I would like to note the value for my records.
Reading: 56 mph
